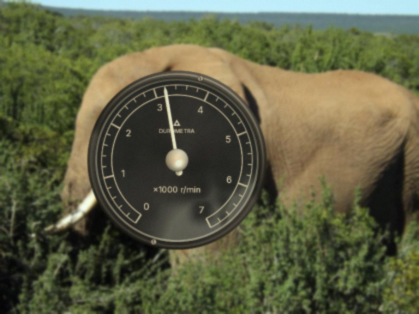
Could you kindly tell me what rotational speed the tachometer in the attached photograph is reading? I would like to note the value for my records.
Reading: 3200 rpm
